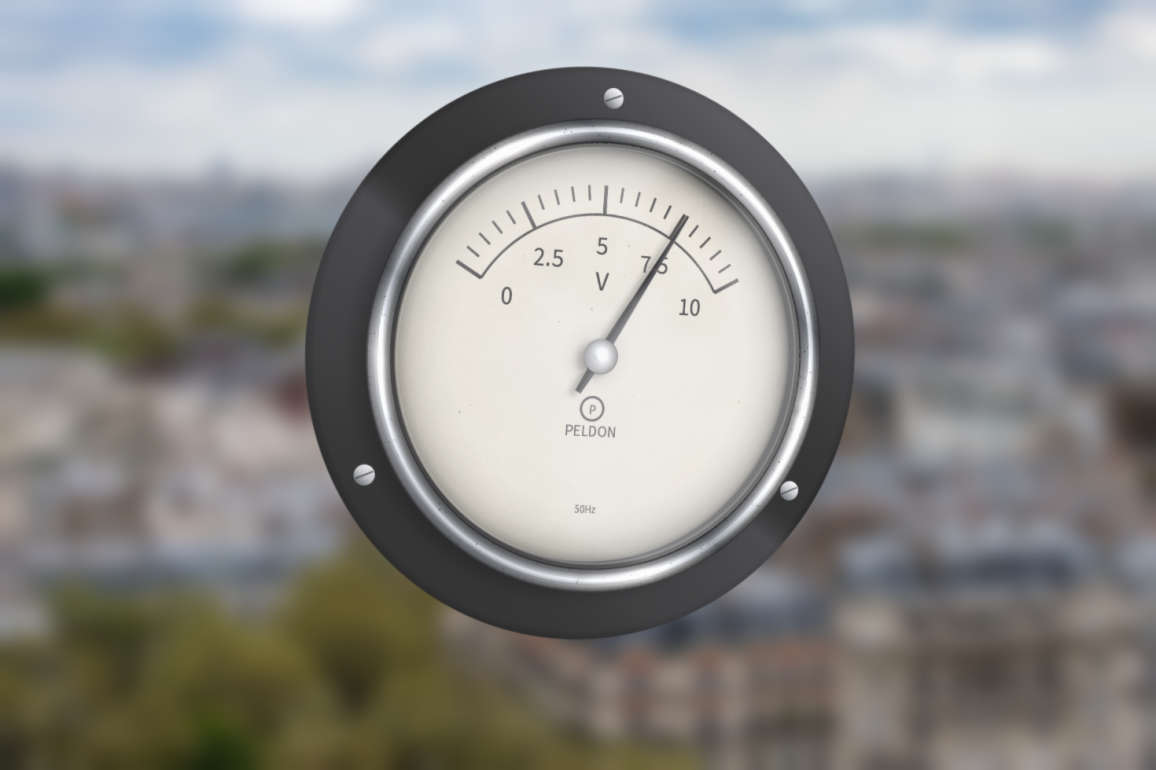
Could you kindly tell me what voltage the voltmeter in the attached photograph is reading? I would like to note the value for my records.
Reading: 7.5 V
